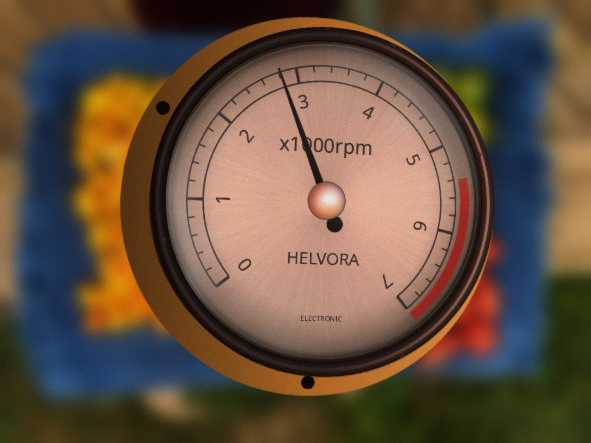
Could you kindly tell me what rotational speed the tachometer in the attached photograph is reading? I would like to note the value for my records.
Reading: 2800 rpm
